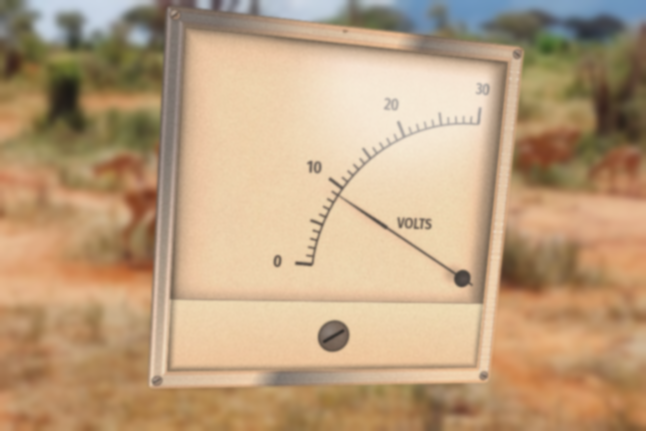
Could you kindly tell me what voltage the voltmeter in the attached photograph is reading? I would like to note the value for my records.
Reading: 9 V
